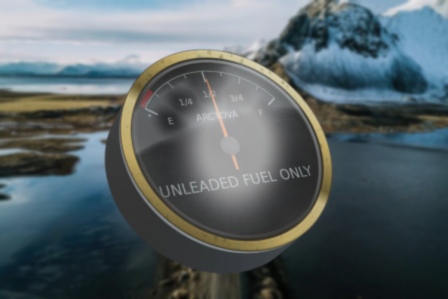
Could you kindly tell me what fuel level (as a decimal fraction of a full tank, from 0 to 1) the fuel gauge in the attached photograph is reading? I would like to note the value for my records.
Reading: 0.5
